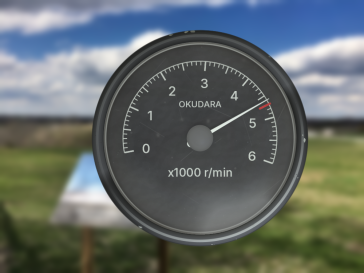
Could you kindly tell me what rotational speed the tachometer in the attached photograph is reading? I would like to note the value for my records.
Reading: 4600 rpm
